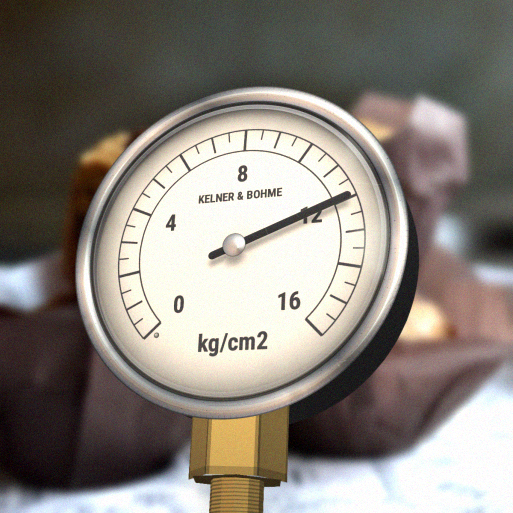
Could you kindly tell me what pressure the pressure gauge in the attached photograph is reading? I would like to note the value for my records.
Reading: 12 kg/cm²
